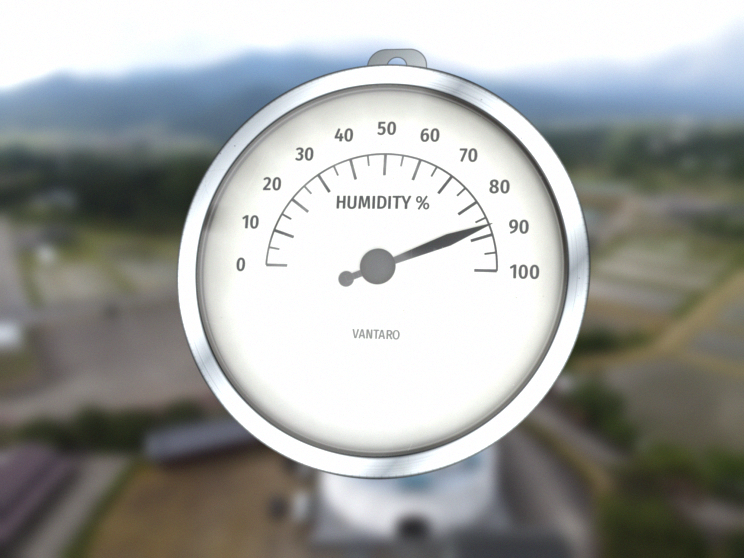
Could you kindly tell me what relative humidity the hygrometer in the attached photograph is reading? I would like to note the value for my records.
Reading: 87.5 %
